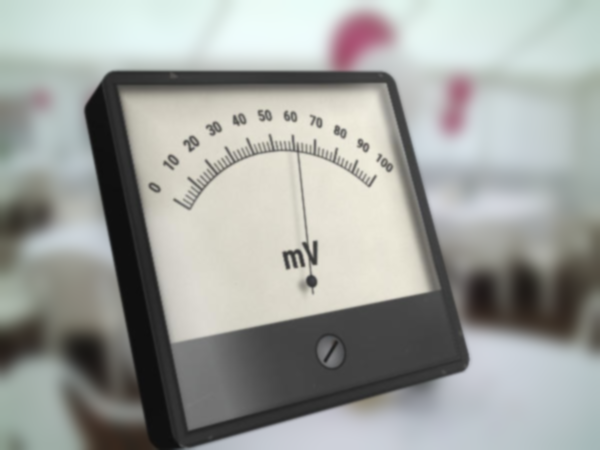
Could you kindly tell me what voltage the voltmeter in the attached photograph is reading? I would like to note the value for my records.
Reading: 60 mV
